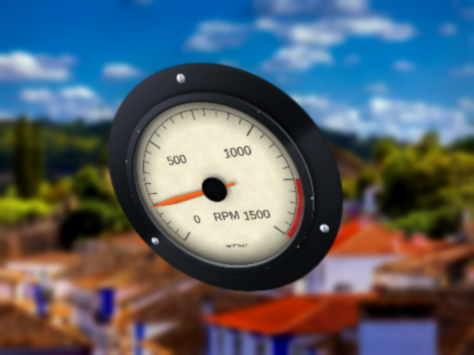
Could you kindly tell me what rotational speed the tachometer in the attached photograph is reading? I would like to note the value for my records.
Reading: 200 rpm
